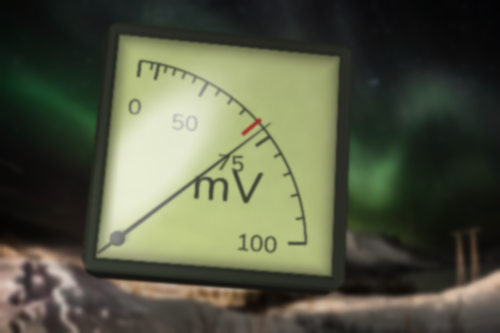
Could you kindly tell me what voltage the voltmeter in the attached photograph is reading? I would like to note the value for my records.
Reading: 72.5 mV
